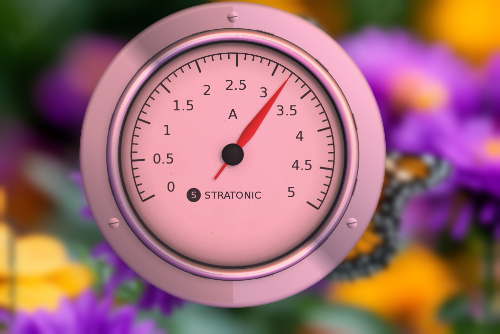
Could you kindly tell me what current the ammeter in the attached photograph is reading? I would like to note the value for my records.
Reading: 3.2 A
